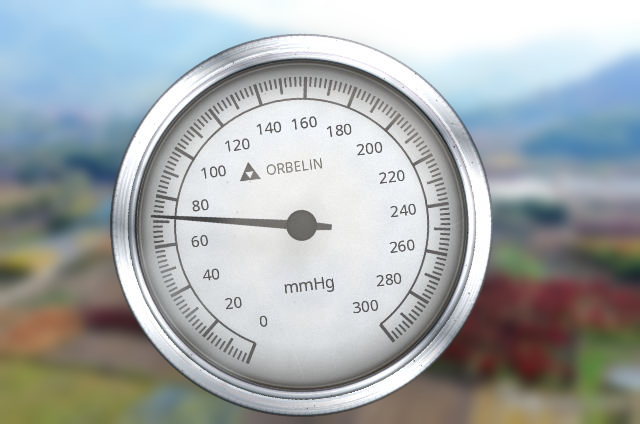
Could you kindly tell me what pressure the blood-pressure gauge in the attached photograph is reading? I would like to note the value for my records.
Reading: 72 mmHg
